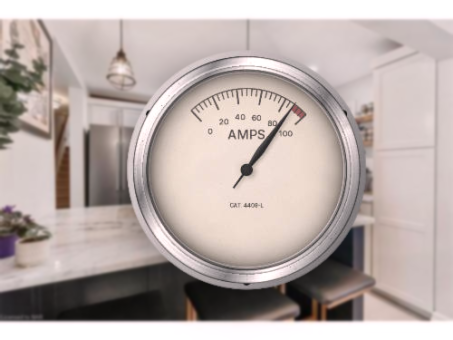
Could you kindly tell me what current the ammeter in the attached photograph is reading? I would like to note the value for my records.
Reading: 88 A
